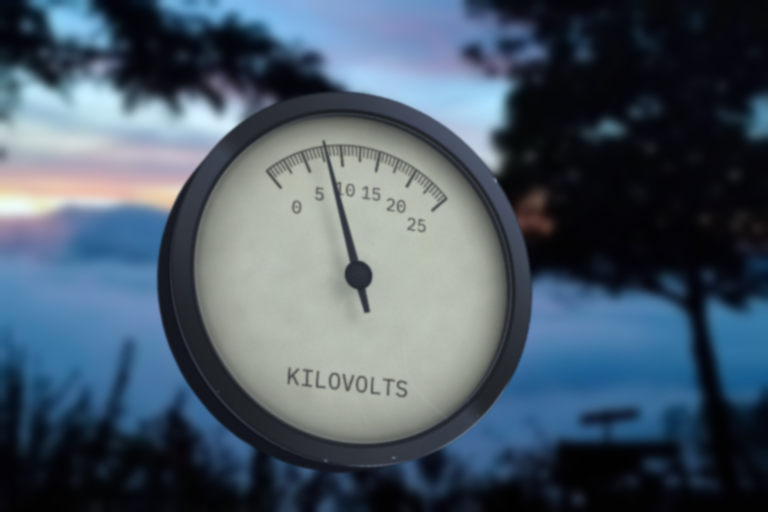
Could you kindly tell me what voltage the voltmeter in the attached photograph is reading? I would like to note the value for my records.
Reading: 7.5 kV
